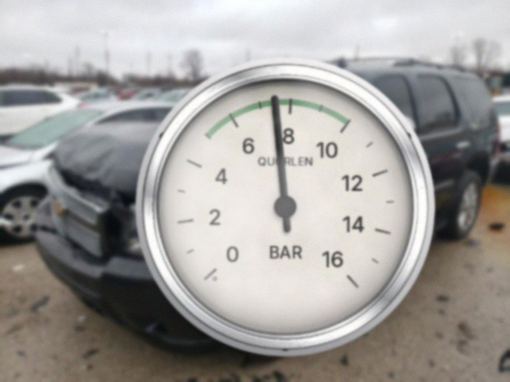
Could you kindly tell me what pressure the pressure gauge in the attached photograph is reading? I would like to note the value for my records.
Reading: 7.5 bar
